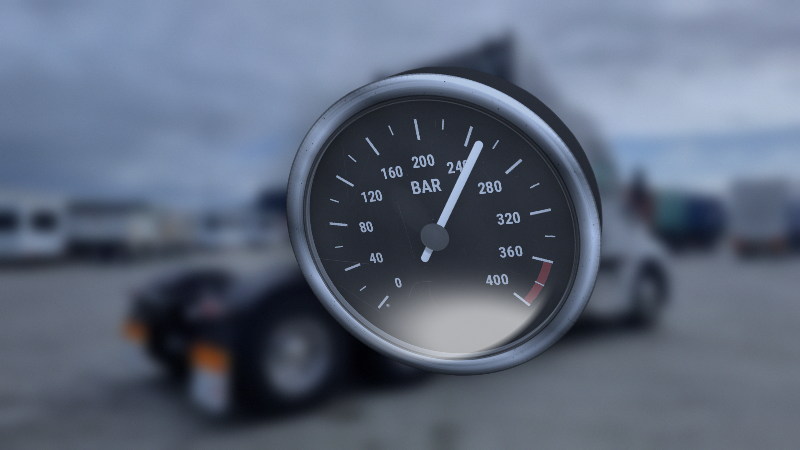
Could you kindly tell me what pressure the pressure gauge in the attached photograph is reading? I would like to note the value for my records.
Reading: 250 bar
